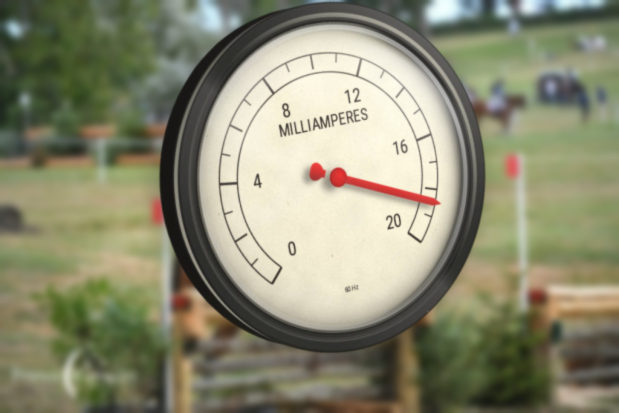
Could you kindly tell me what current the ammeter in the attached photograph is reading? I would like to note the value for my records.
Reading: 18.5 mA
